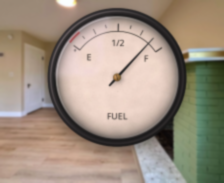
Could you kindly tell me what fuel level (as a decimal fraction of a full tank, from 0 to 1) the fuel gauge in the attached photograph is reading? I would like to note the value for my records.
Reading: 0.875
